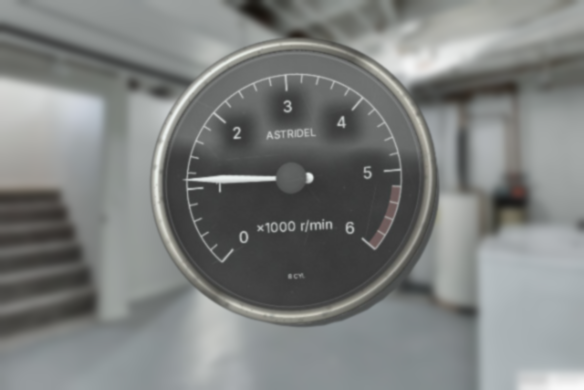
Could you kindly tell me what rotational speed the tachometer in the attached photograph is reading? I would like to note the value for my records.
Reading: 1100 rpm
